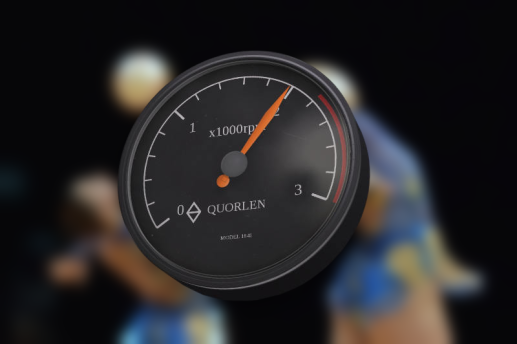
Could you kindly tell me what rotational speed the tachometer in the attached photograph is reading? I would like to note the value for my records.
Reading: 2000 rpm
